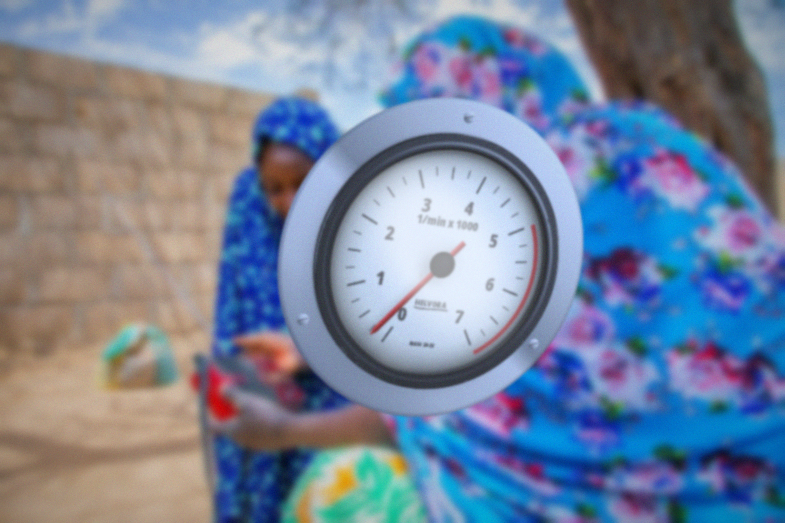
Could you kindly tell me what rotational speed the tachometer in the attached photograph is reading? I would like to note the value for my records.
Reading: 250 rpm
